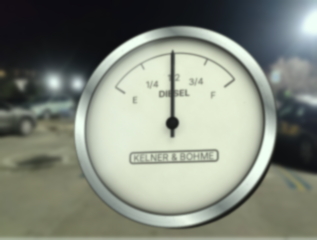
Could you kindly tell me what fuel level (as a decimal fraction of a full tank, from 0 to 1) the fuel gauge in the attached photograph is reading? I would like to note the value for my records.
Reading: 0.5
